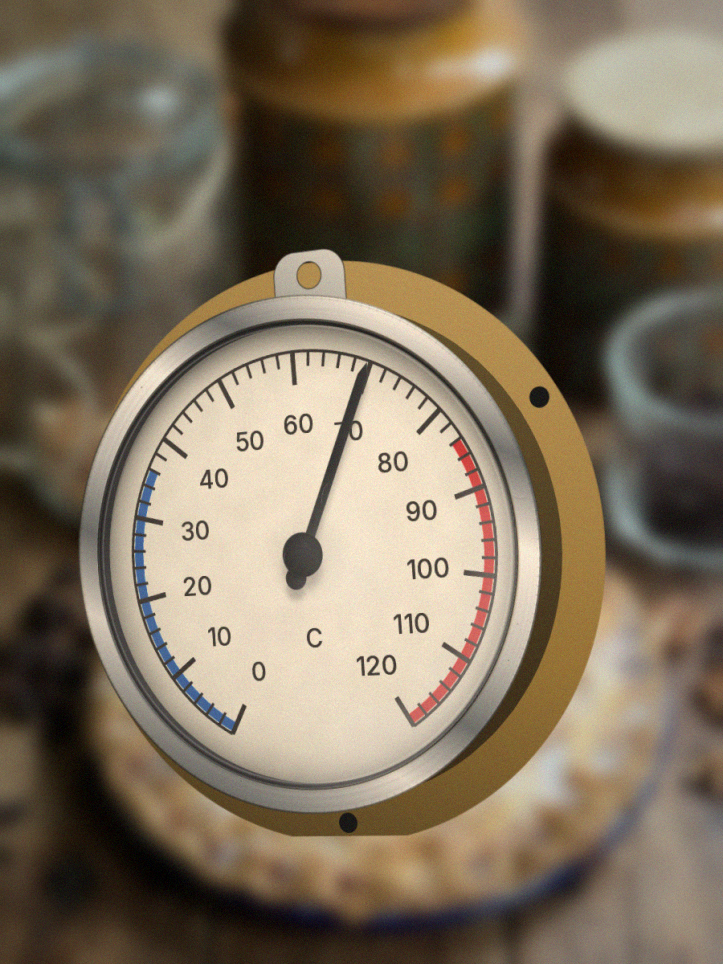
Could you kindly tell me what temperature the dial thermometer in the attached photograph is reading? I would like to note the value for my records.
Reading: 70 °C
